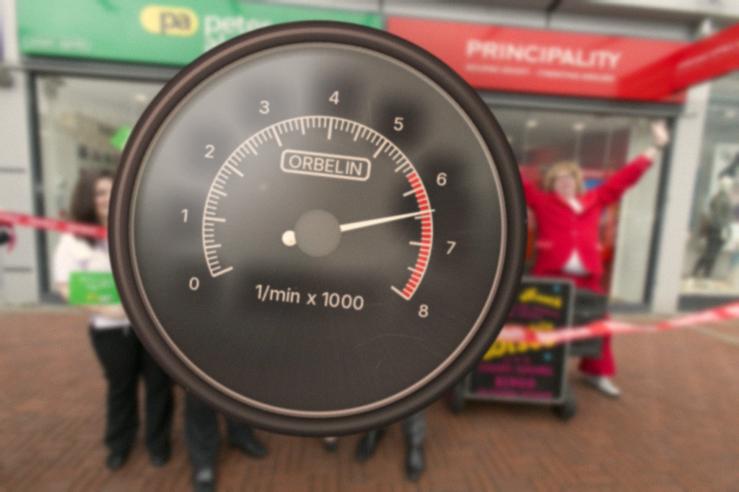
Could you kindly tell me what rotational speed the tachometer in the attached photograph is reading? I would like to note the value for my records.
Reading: 6400 rpm
